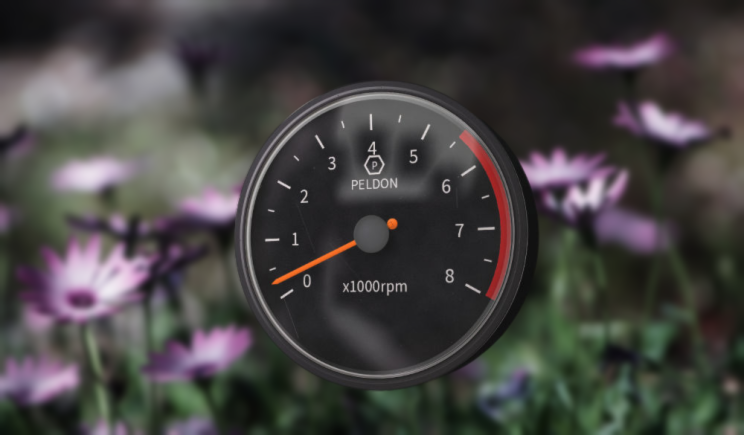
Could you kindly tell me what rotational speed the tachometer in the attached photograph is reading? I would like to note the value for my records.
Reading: 250 rpm
